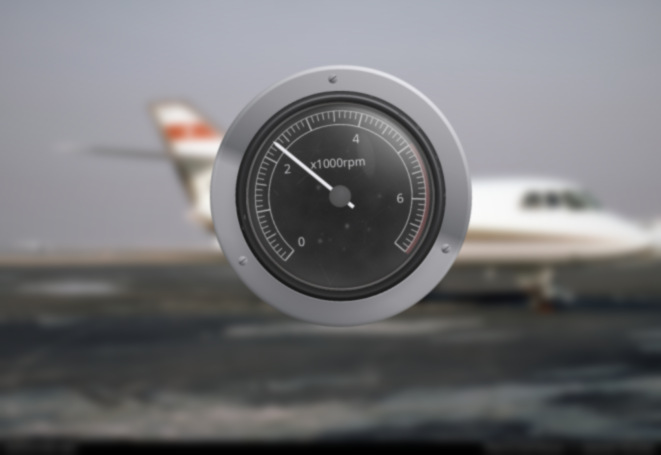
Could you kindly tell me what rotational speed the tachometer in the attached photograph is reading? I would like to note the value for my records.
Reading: 2300 rpm
